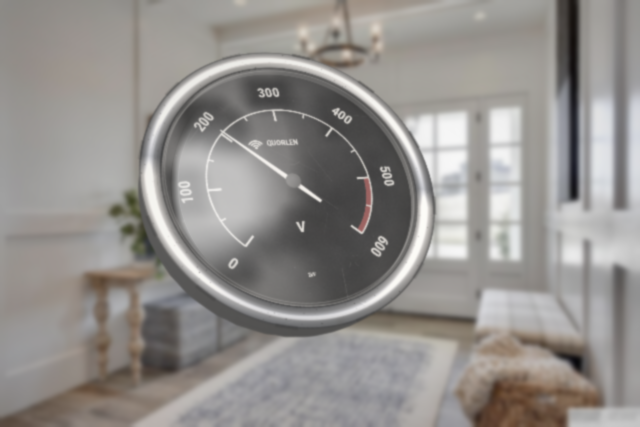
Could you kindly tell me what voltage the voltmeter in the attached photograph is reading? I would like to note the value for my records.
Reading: 200 V
